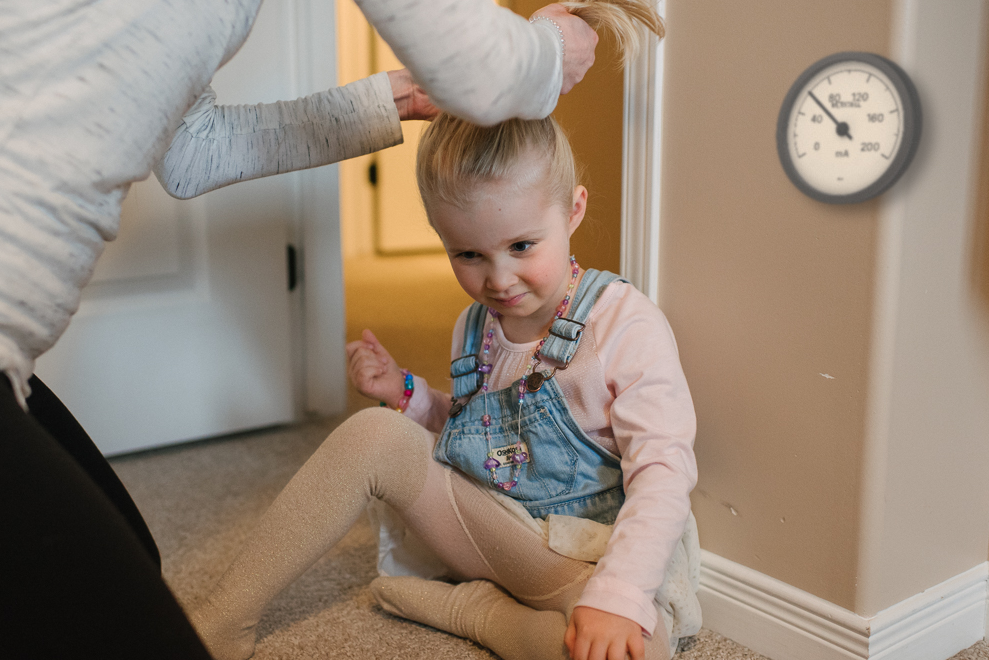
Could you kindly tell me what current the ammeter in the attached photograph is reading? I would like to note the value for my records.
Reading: 60 mA
